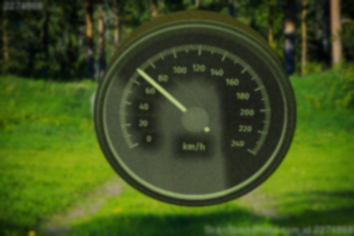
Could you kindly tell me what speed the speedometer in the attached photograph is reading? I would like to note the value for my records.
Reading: 70 km/h
